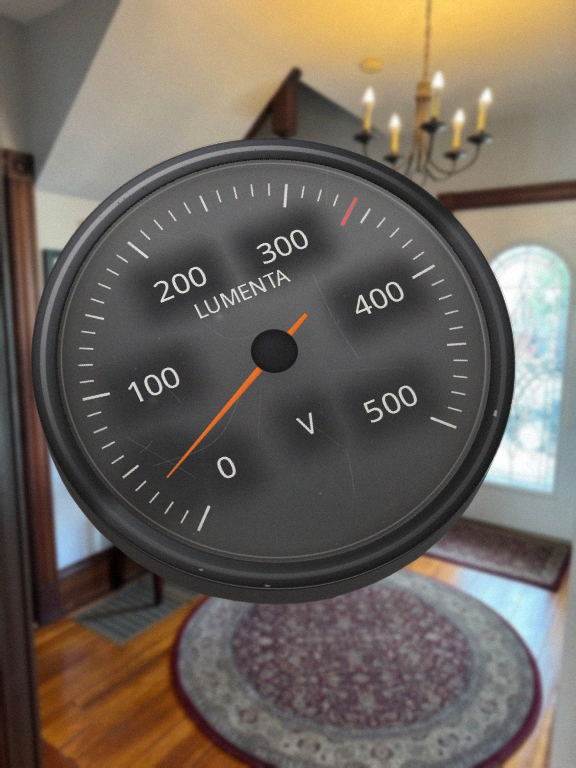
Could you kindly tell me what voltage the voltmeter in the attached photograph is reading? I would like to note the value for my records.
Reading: 30 V
